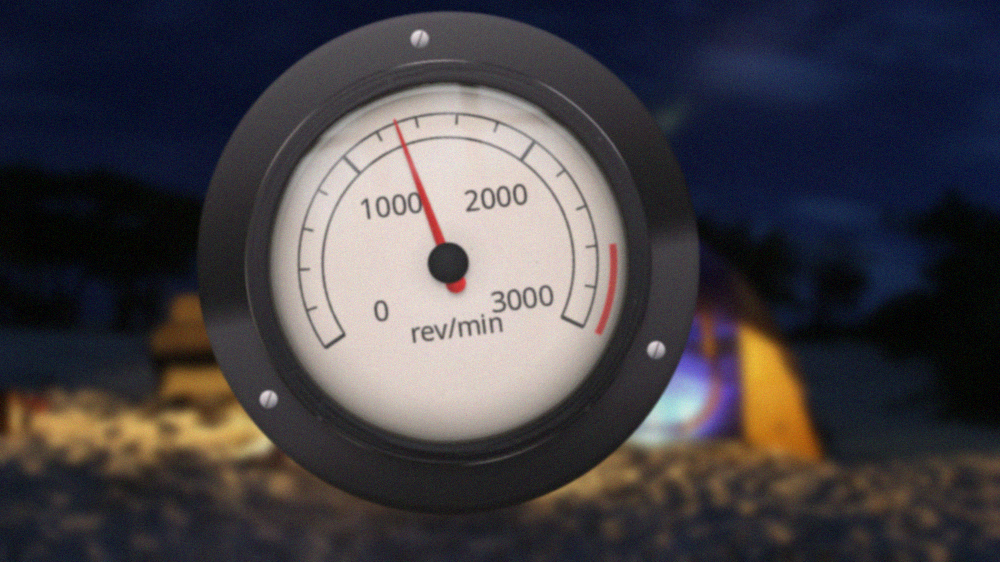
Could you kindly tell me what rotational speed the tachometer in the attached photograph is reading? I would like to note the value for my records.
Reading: 1300 rpm
